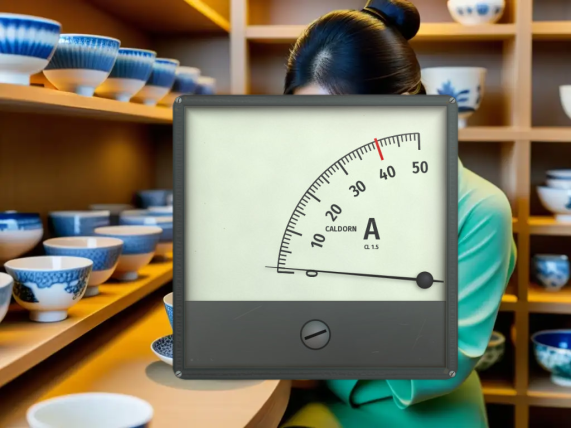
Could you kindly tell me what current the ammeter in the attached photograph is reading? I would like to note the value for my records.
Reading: 1 A
